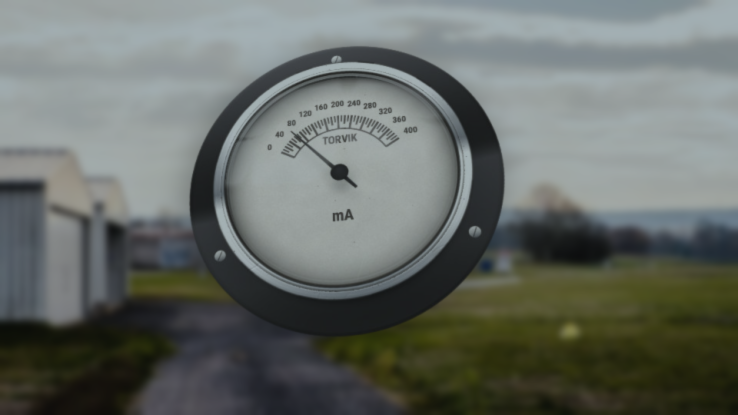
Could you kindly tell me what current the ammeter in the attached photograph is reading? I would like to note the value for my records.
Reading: 60 mA
